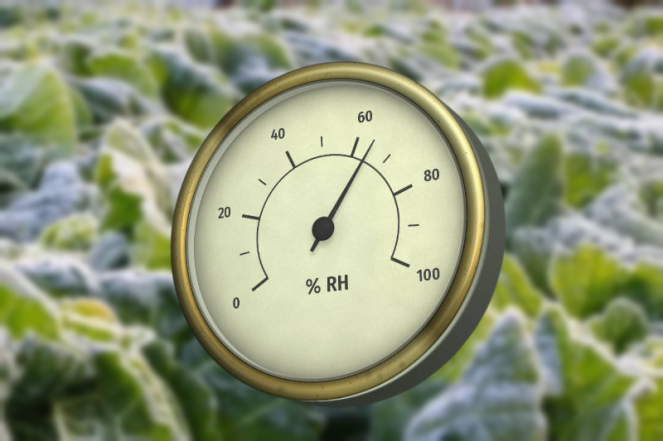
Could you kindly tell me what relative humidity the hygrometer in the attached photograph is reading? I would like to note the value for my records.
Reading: 65 %
